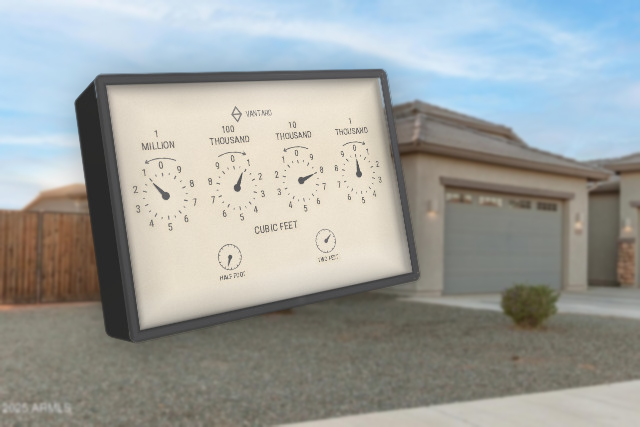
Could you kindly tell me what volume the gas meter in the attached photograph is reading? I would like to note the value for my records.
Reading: 108000 ft³
